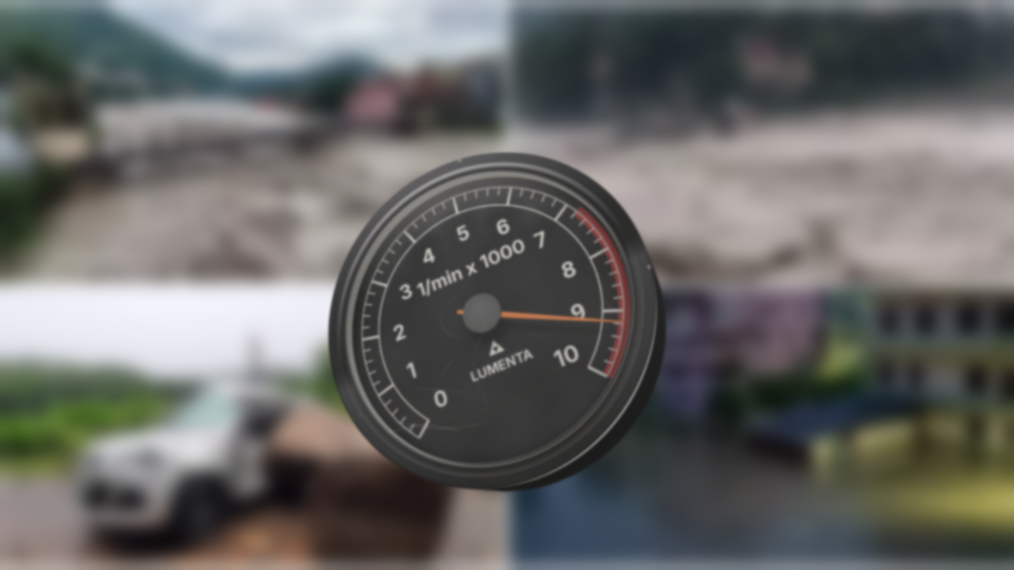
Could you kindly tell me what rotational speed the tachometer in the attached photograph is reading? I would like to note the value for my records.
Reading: 9200 rpm
